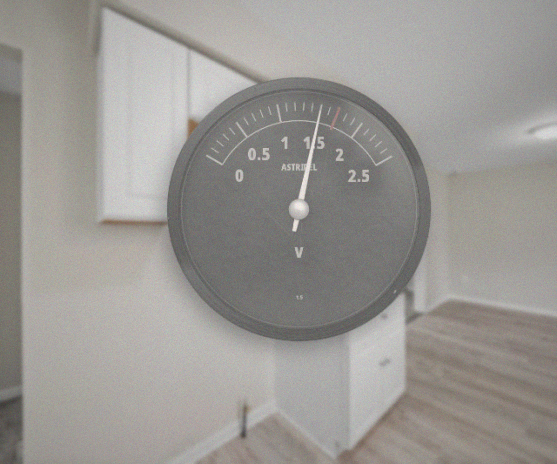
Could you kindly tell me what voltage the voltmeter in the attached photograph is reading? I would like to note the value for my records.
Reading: 1.5 V
